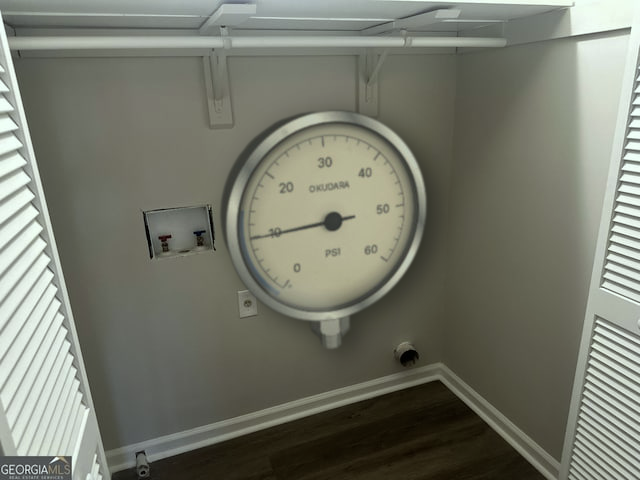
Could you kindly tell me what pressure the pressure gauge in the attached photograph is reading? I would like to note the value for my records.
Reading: 10 psi
